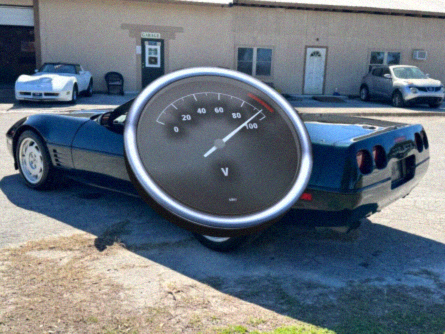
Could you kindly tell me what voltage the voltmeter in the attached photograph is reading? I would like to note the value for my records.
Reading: 95 V
